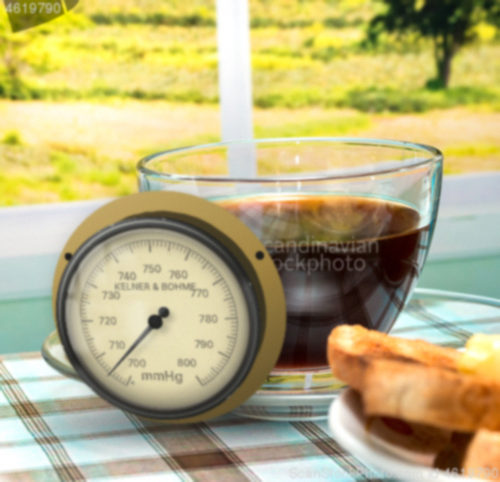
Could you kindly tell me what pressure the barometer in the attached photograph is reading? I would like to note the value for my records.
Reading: 705 mmHg
